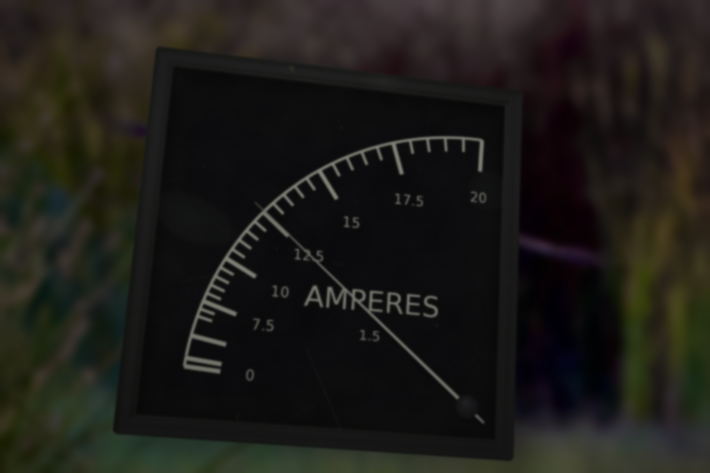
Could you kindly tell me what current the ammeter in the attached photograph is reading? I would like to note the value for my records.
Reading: 12.5 A
